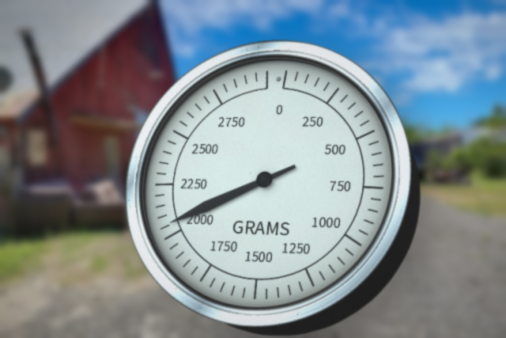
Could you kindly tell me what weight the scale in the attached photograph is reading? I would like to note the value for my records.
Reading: 2050 g
